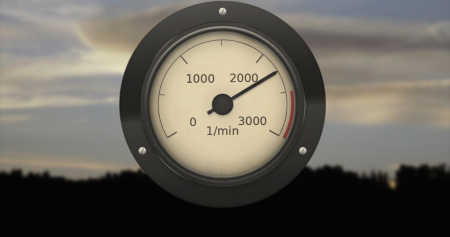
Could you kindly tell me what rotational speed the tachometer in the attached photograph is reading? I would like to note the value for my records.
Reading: 2250 rpm
